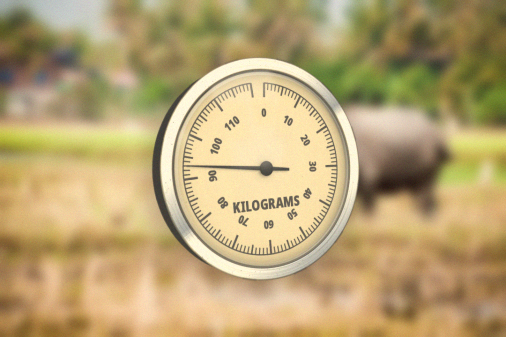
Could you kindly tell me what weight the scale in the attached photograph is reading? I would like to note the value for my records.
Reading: 93 kg
